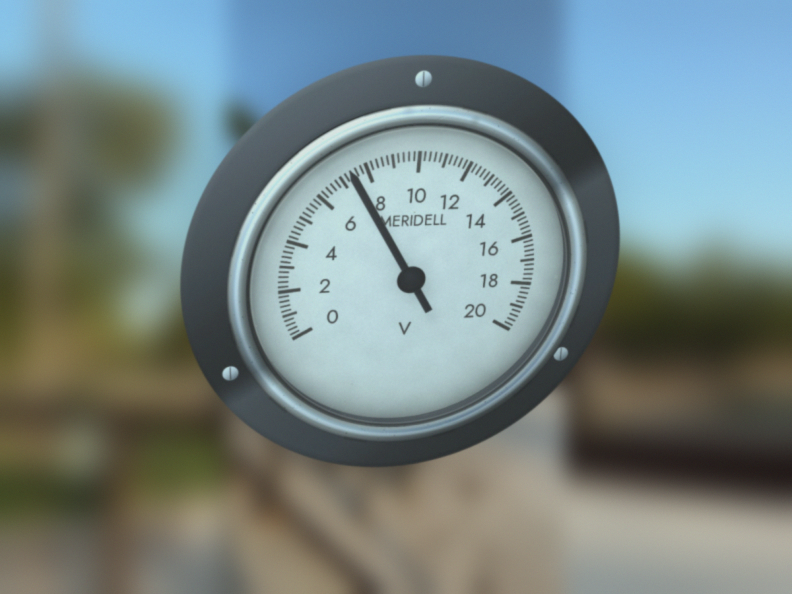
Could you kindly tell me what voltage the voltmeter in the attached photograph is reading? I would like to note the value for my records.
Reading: 7.4 V
